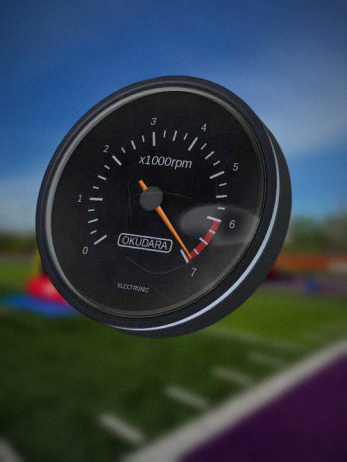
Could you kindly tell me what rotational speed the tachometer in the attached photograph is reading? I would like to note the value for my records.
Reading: 6875 rpm
